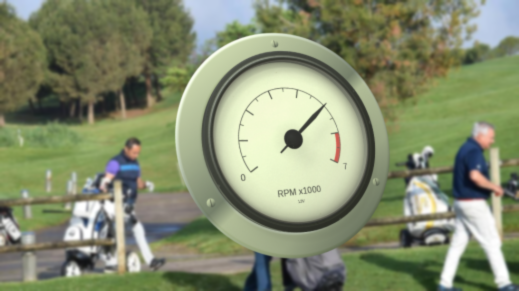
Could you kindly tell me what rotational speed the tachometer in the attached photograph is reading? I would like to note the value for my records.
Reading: 5000 rpm
